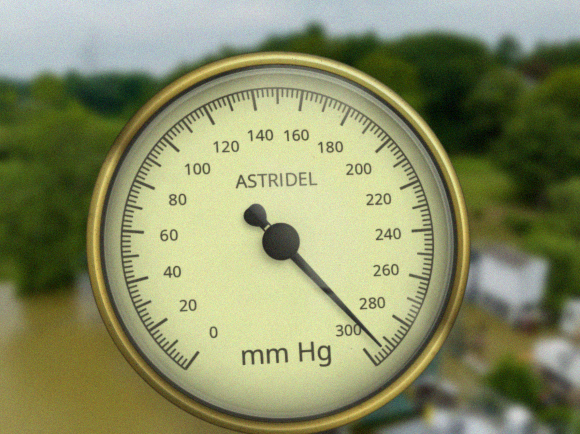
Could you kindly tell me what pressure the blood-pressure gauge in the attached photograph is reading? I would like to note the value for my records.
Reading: 294 mmHg
